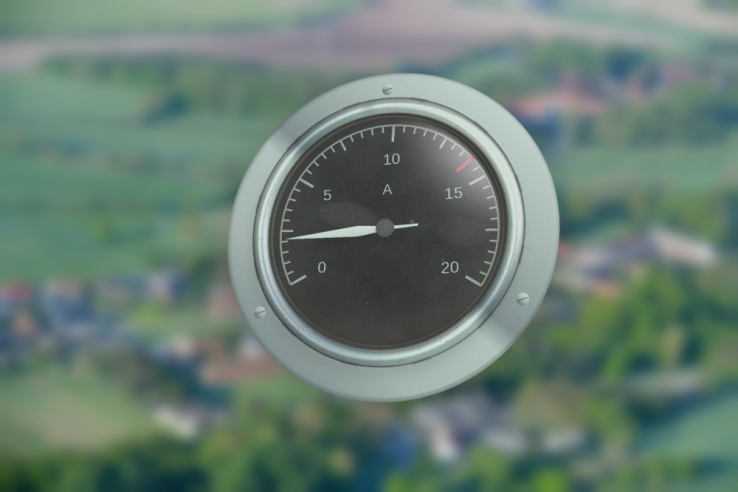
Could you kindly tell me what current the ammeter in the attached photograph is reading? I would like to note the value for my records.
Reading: 2 A
